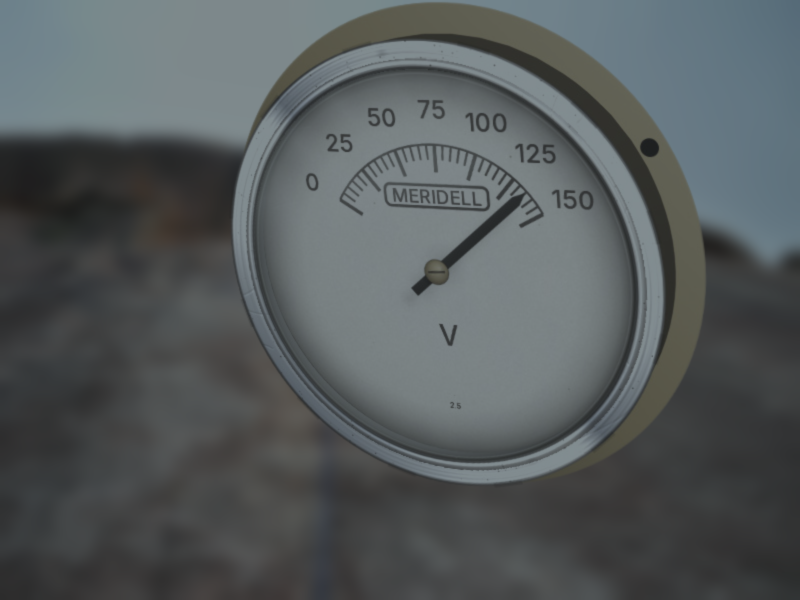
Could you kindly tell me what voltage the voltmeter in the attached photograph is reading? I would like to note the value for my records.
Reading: 135 V
